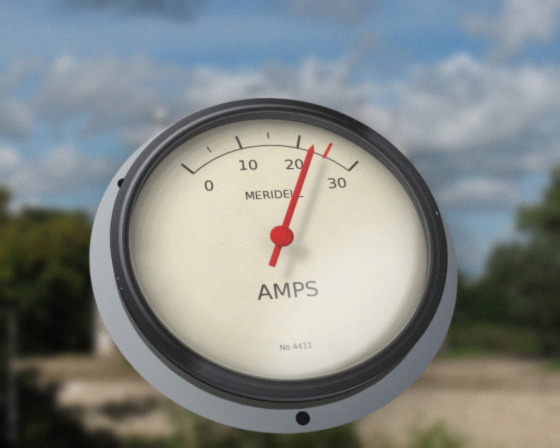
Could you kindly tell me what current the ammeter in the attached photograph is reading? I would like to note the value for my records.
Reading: 22.5 A
